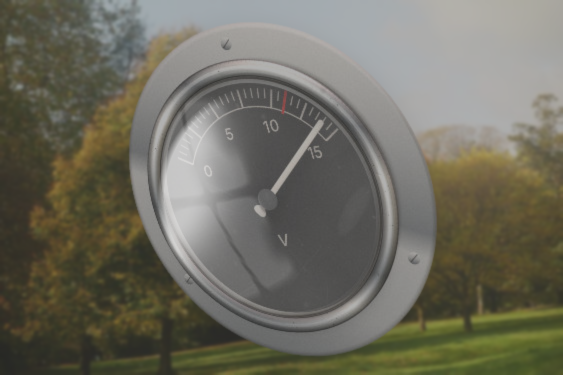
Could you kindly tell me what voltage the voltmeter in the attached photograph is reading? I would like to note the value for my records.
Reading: 14 V
